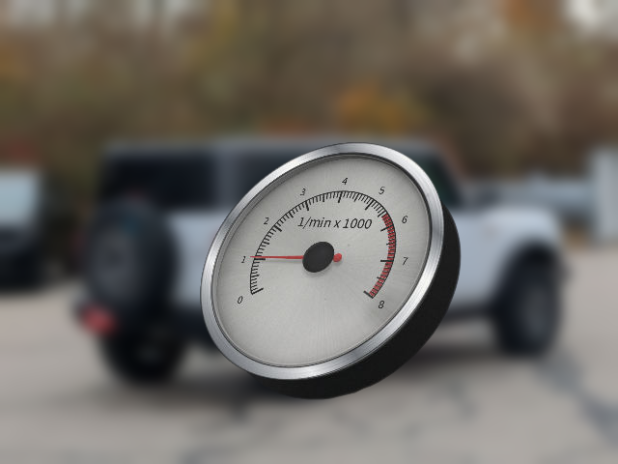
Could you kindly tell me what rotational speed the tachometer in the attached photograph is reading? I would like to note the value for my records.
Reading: 1000 rpm
